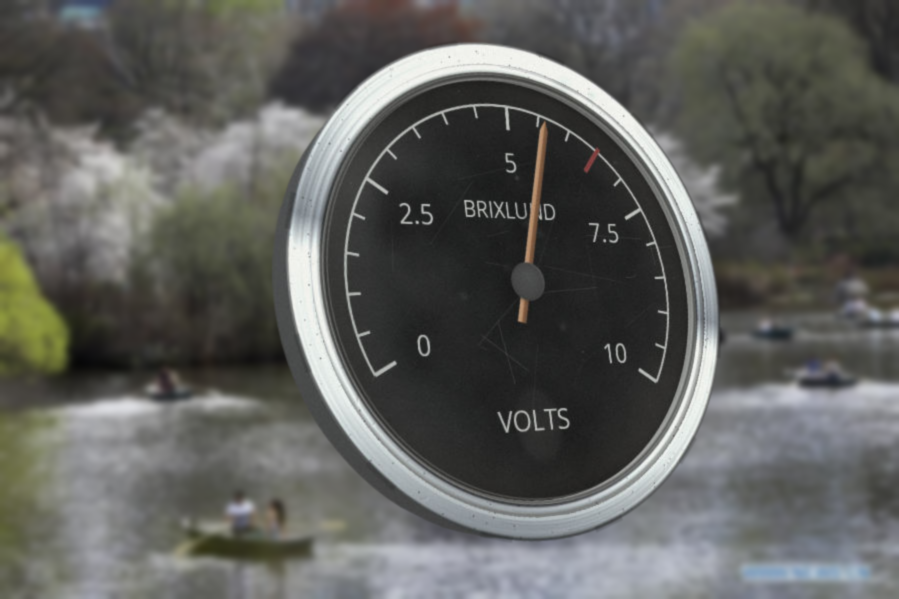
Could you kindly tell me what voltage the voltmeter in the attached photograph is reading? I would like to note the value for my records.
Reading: 5.5 V
